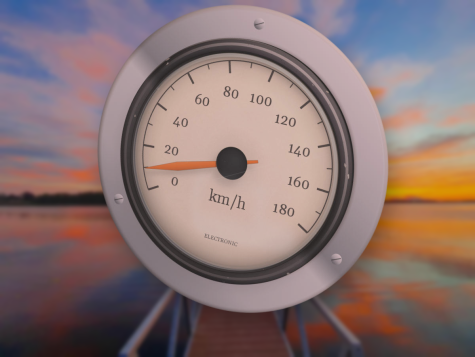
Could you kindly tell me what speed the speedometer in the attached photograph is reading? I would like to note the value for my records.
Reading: 10 km/h
